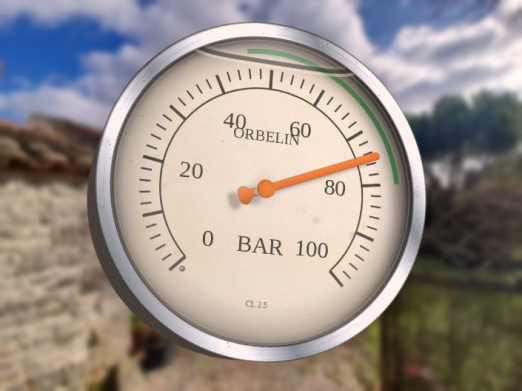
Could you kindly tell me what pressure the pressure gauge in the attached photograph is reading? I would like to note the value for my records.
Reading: 75 bar
